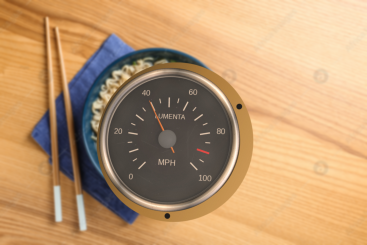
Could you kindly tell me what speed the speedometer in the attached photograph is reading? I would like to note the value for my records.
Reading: 40 mph
